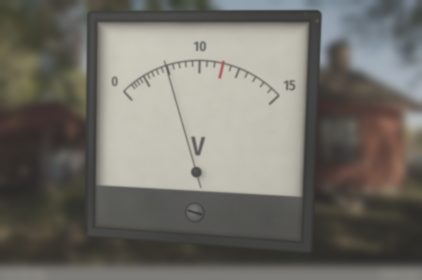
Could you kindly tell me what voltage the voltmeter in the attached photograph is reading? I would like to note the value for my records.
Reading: 7.5 V
